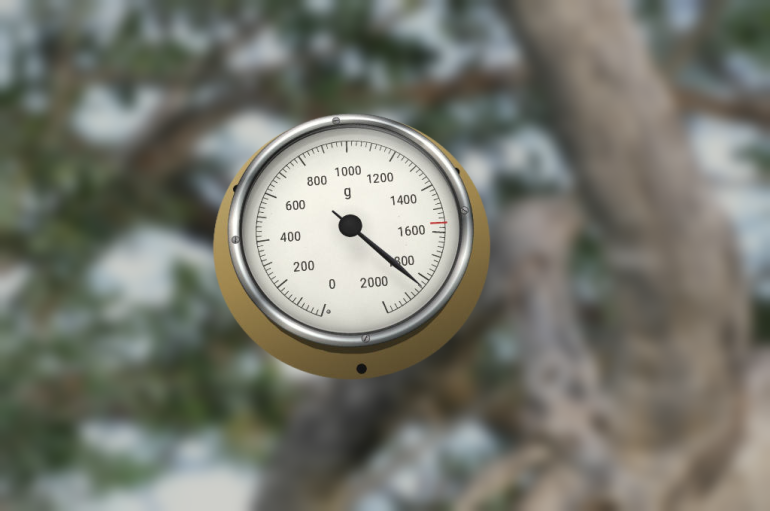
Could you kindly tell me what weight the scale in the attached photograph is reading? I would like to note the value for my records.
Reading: 1840 g
